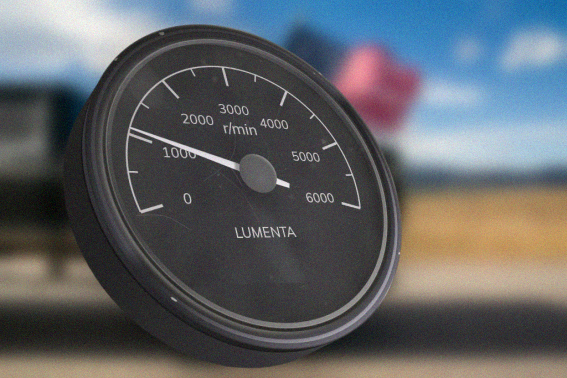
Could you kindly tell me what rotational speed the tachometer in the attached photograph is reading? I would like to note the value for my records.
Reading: 1000 rpm
